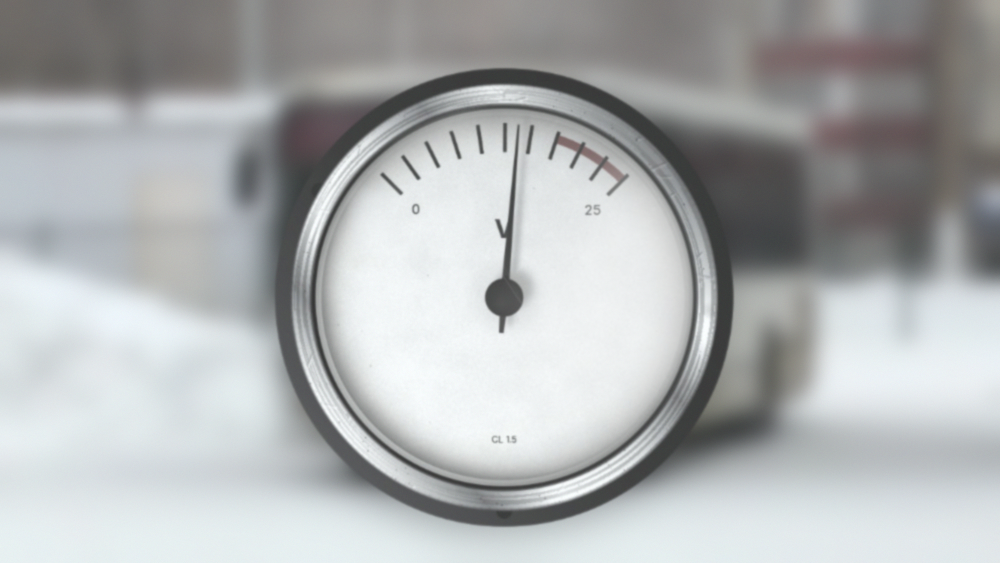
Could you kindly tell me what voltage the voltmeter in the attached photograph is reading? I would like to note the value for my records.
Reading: 13.75 V
